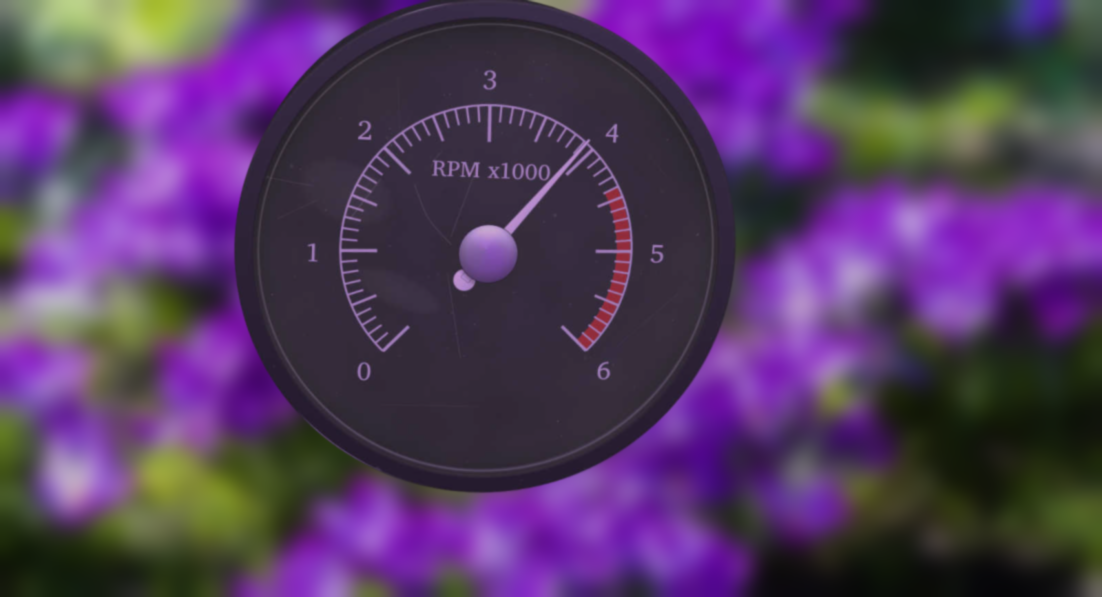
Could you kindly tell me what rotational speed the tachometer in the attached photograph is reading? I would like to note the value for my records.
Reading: 3900 rpm
